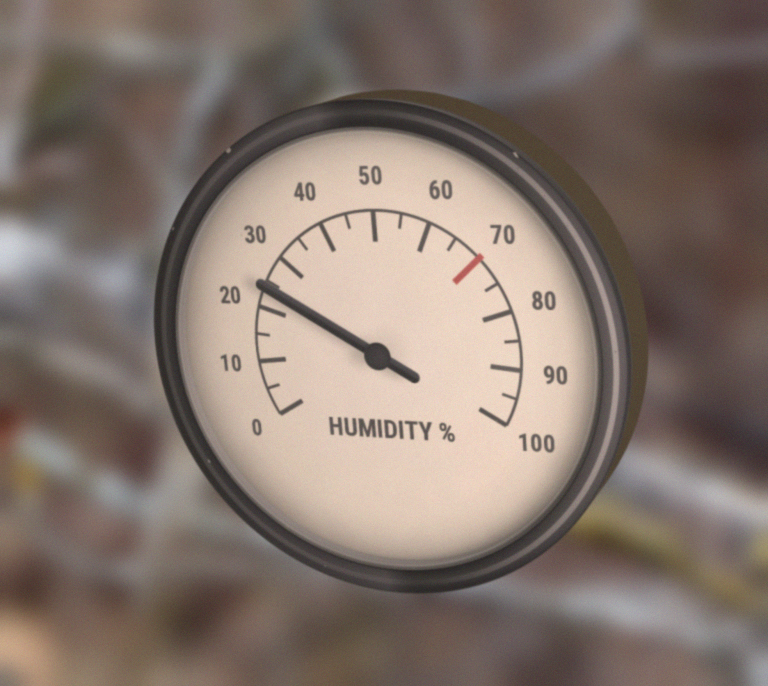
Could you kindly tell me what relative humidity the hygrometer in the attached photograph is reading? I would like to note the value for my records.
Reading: 25 %
